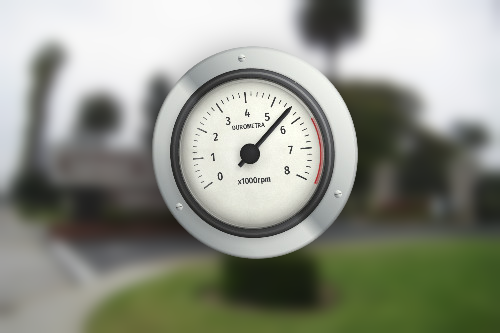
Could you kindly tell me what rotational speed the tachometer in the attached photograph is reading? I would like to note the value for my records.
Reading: 5600 rpm
